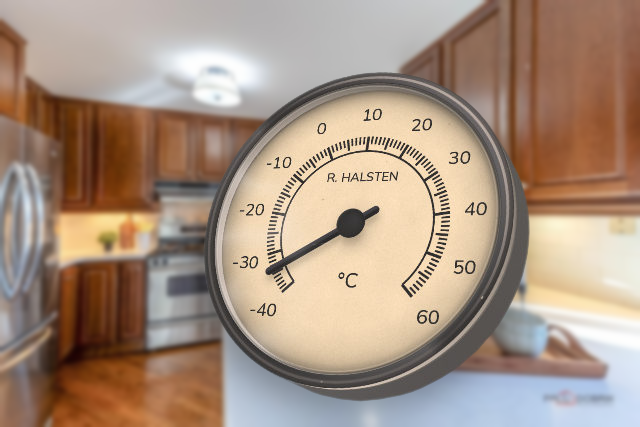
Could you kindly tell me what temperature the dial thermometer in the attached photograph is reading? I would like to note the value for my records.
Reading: -35 °C
